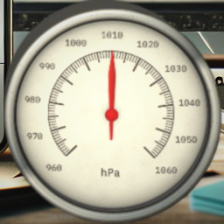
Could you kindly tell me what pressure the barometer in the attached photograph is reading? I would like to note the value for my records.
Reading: 1010 hPa
